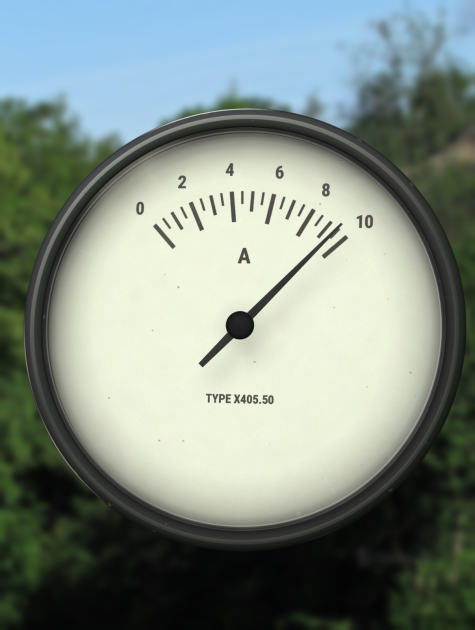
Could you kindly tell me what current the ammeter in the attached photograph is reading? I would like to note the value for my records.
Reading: 9.5 A
